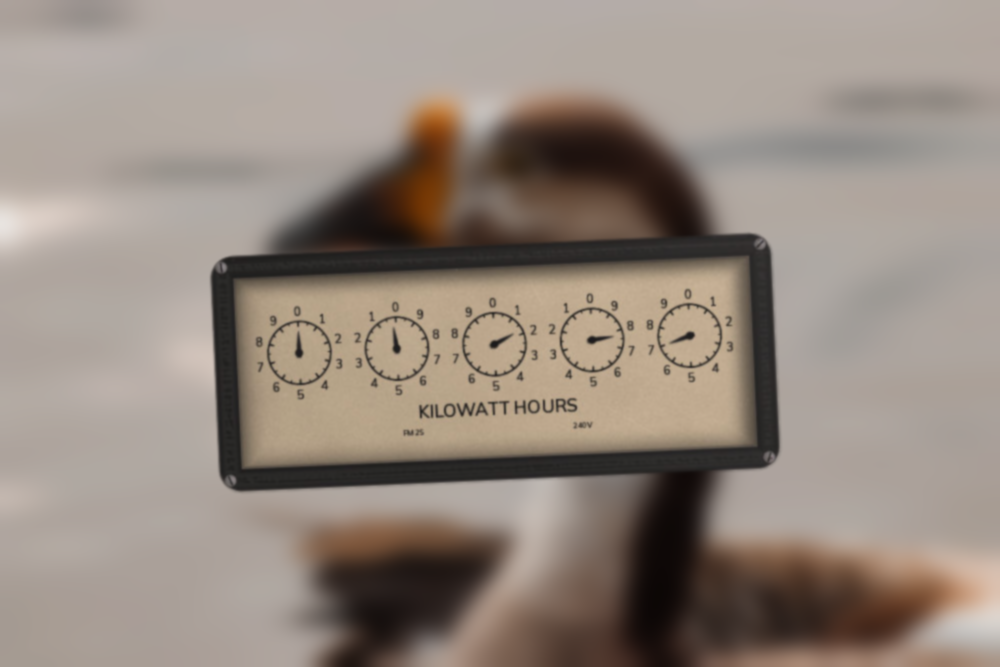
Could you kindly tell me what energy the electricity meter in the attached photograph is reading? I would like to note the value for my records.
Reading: 177 kWh
